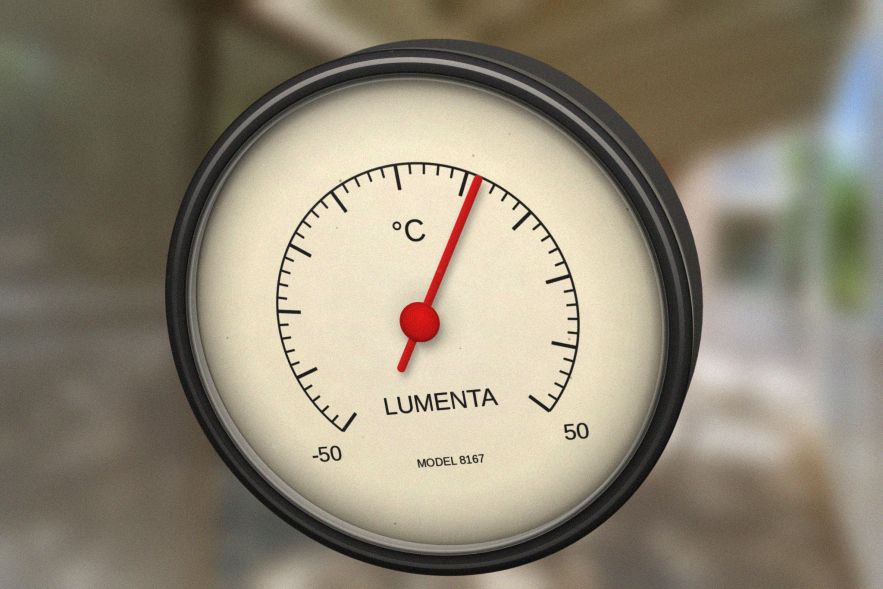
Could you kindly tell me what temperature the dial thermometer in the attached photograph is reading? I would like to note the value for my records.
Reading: 12 °C
